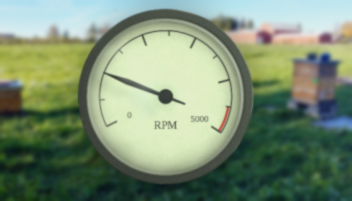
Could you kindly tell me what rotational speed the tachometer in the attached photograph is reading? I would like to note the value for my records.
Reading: 1000 rpm
